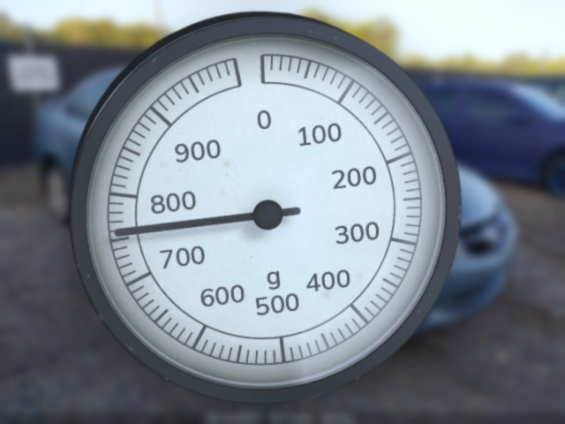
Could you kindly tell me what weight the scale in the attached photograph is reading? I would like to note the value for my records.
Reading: 760 g
